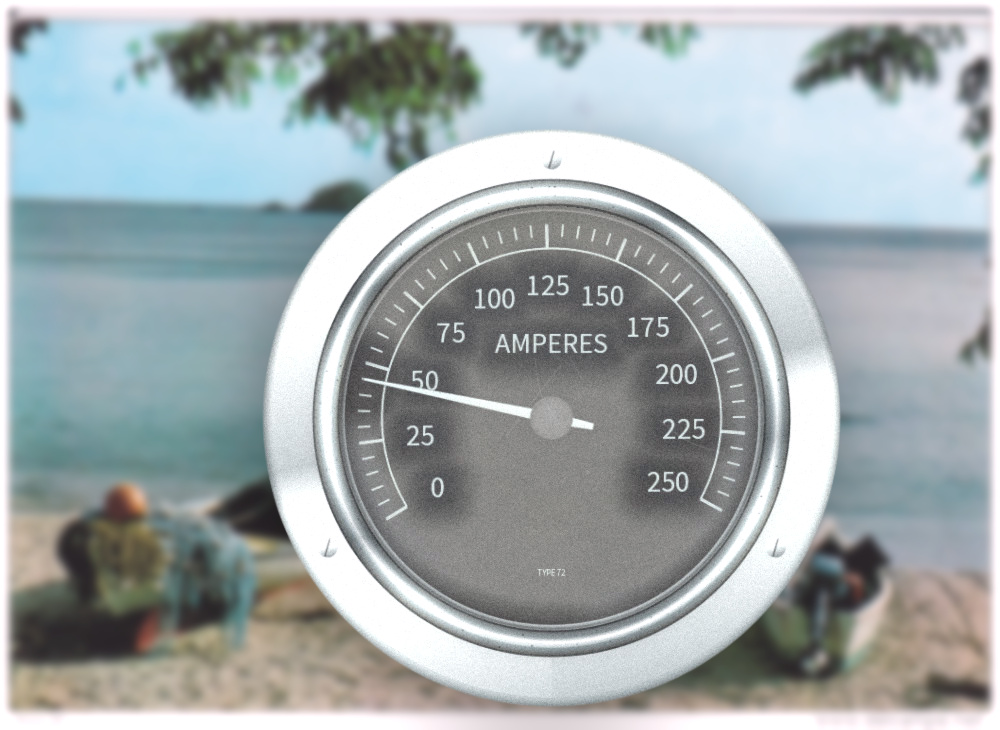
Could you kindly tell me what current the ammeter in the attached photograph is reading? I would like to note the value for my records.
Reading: 45 A
